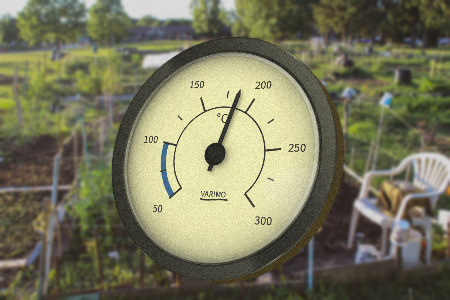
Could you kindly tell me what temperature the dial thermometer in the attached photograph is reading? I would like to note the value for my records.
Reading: 187.5 °C
